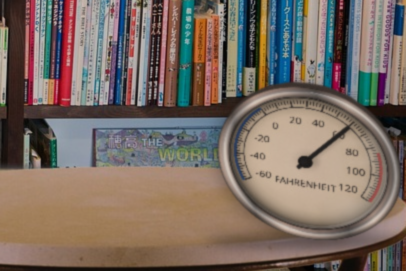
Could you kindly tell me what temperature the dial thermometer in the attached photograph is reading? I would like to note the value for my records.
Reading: 60 °F
